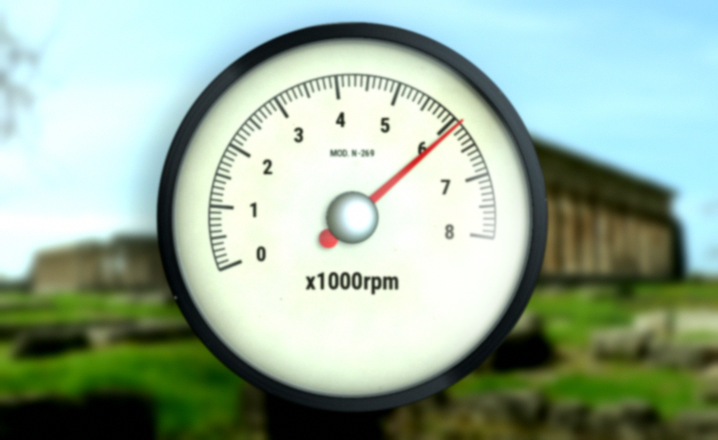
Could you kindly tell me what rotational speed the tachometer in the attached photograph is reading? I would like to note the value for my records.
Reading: 6100 rpm
